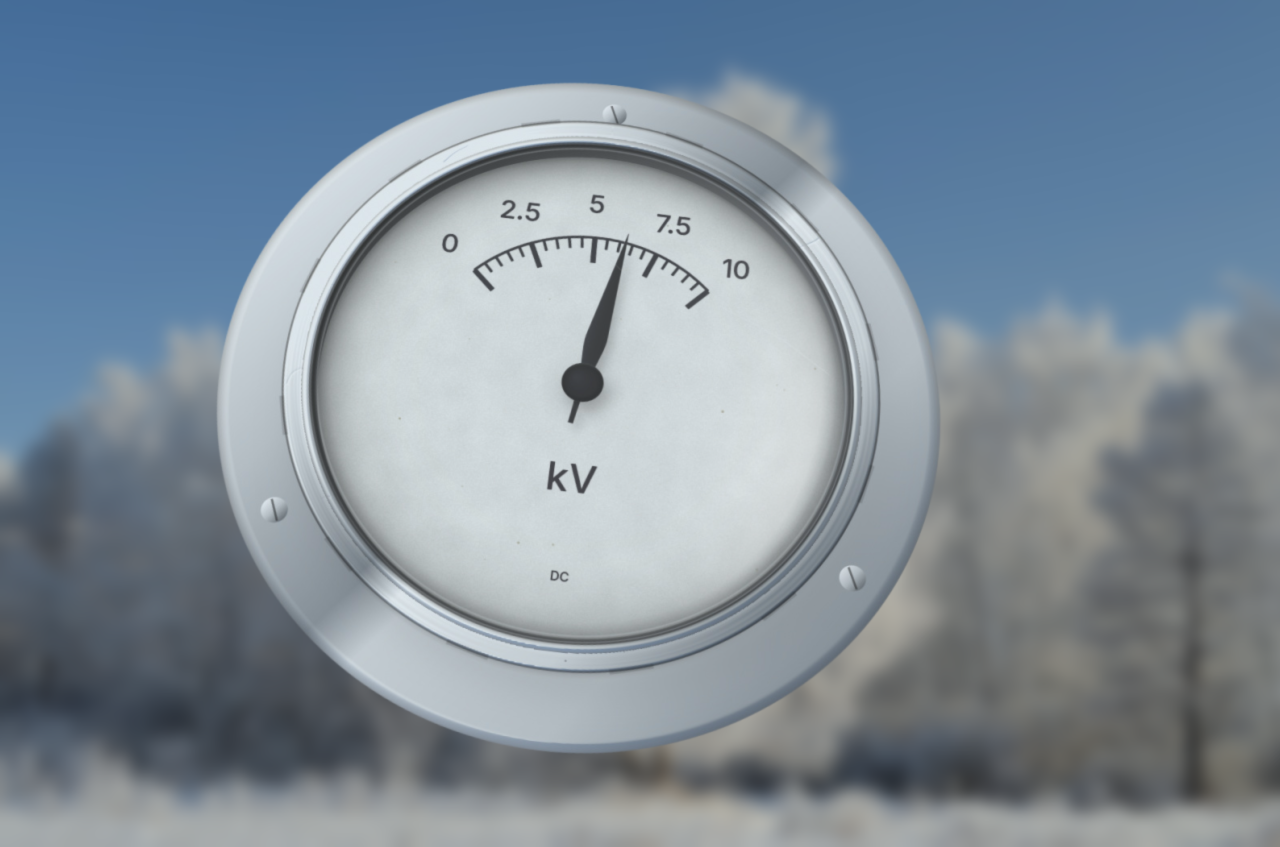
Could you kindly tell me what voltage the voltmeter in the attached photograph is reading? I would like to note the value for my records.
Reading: 6.25 kV
